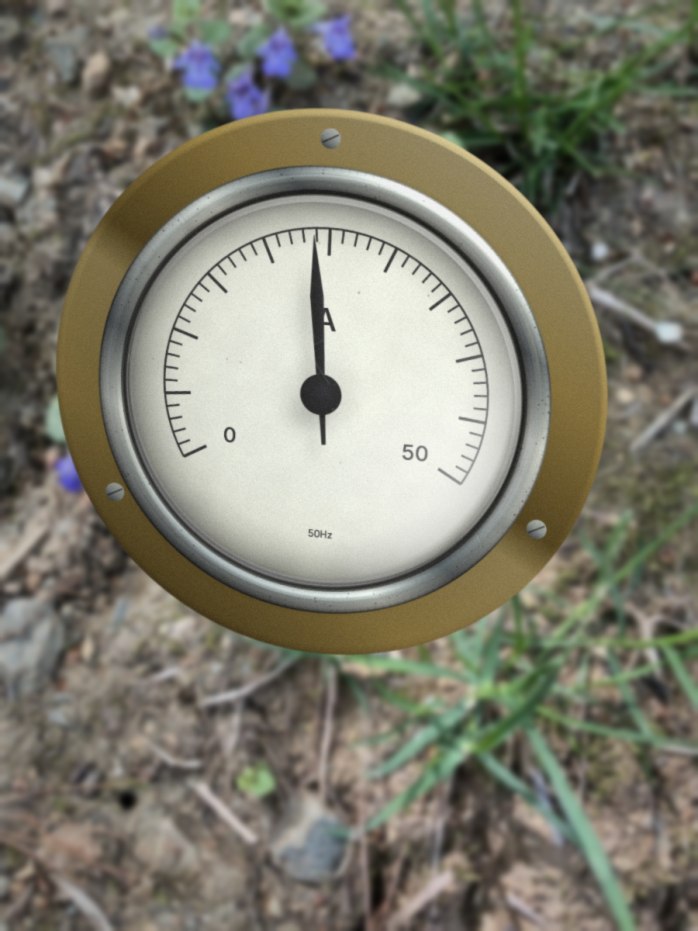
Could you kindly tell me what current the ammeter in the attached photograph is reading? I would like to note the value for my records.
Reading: 24 A
